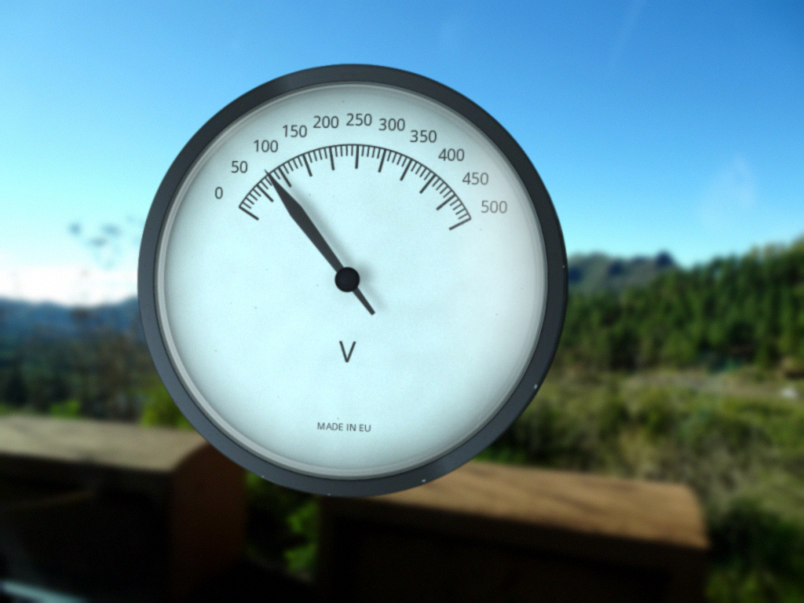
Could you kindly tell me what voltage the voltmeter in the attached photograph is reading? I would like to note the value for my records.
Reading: 80 V
